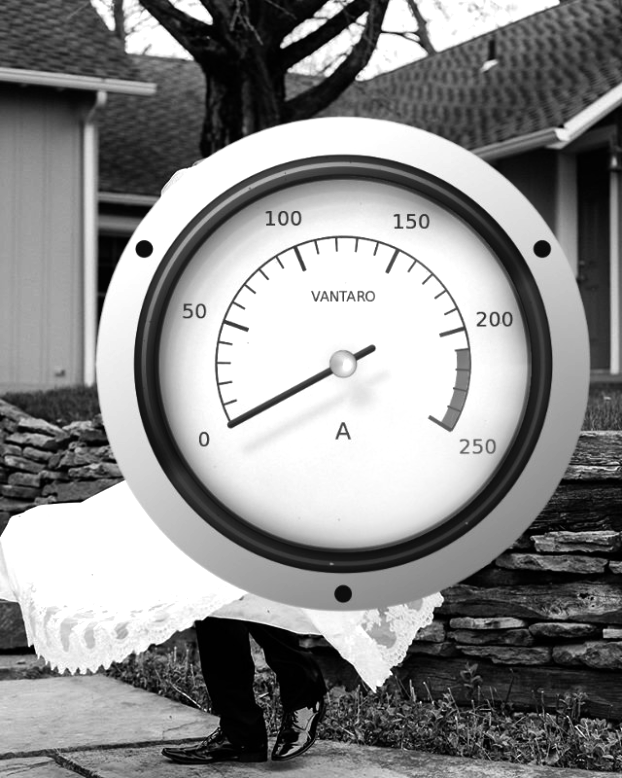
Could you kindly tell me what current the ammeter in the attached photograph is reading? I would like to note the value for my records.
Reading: 0 A
